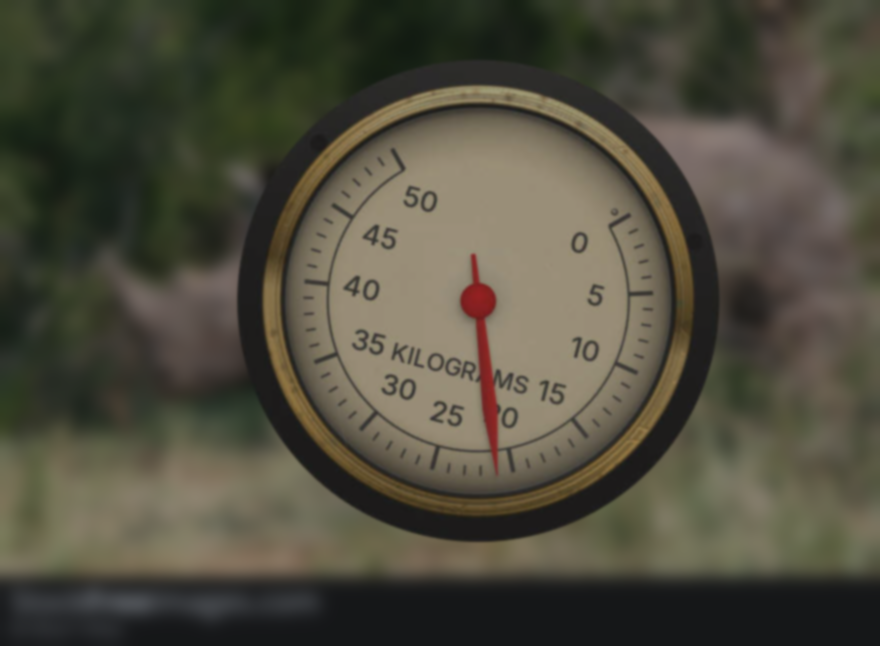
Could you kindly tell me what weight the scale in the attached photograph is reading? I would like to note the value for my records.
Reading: 21 kg
